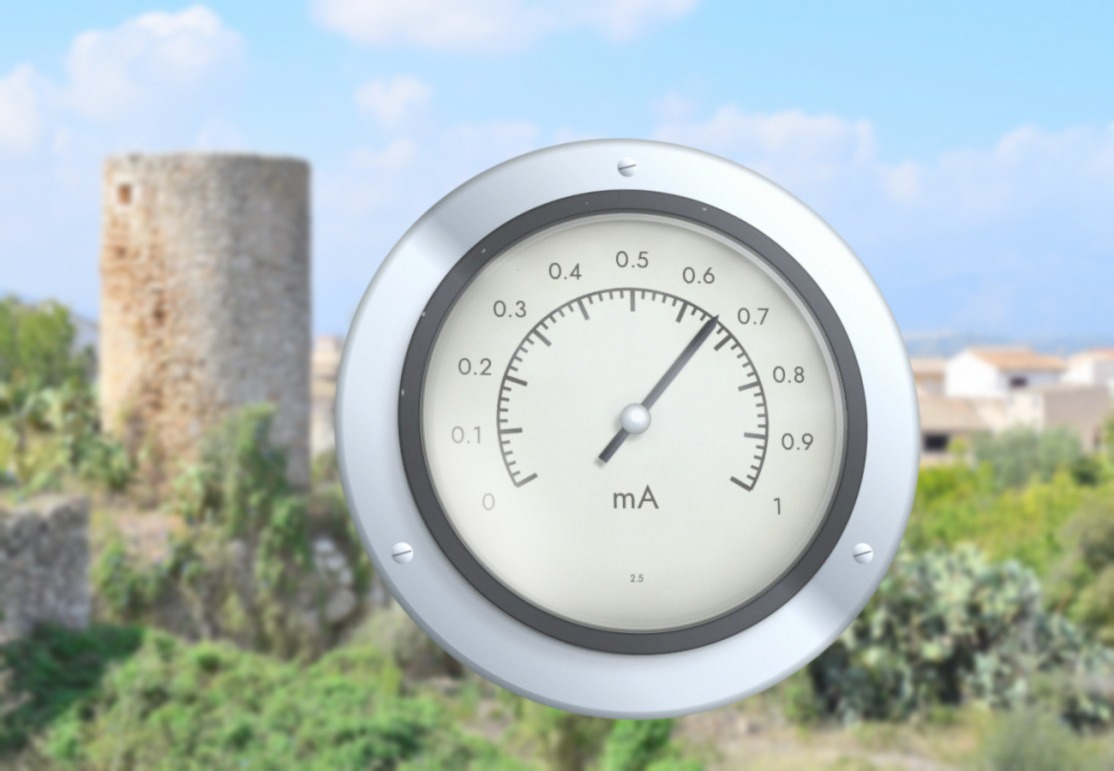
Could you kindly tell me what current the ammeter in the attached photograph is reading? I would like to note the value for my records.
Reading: 0.66 mA
